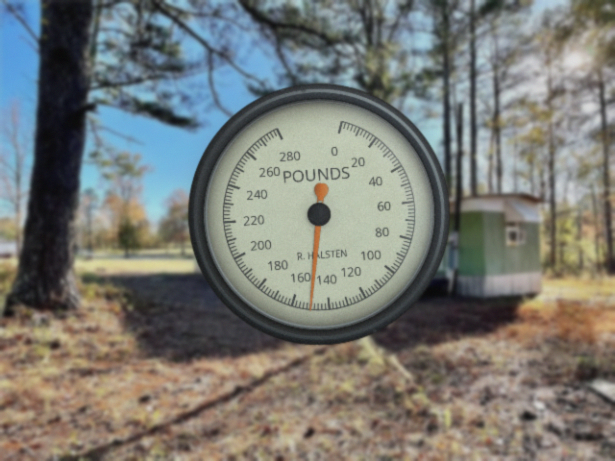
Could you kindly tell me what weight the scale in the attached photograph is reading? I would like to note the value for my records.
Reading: 150 lb
